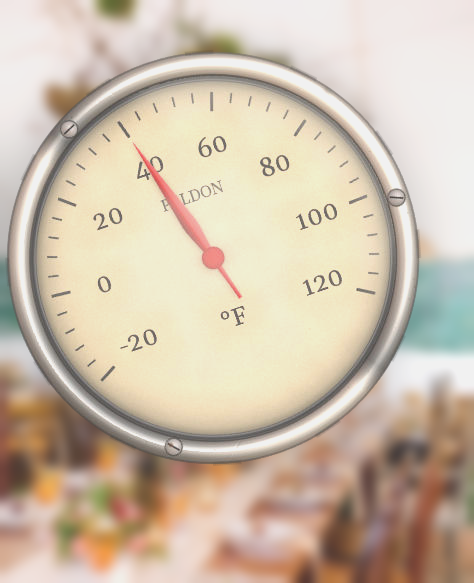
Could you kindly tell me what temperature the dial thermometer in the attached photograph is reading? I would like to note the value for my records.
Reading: 40 °F
